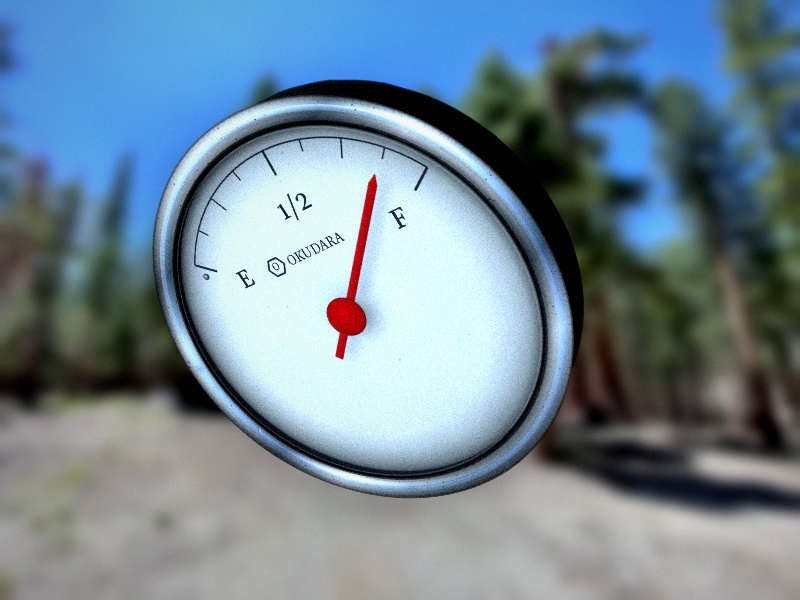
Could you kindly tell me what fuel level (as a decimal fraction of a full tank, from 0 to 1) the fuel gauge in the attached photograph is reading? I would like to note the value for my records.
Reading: 0.875
